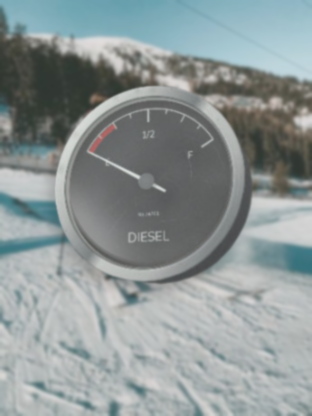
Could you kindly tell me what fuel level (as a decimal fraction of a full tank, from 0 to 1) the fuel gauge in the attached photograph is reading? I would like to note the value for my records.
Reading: 0
